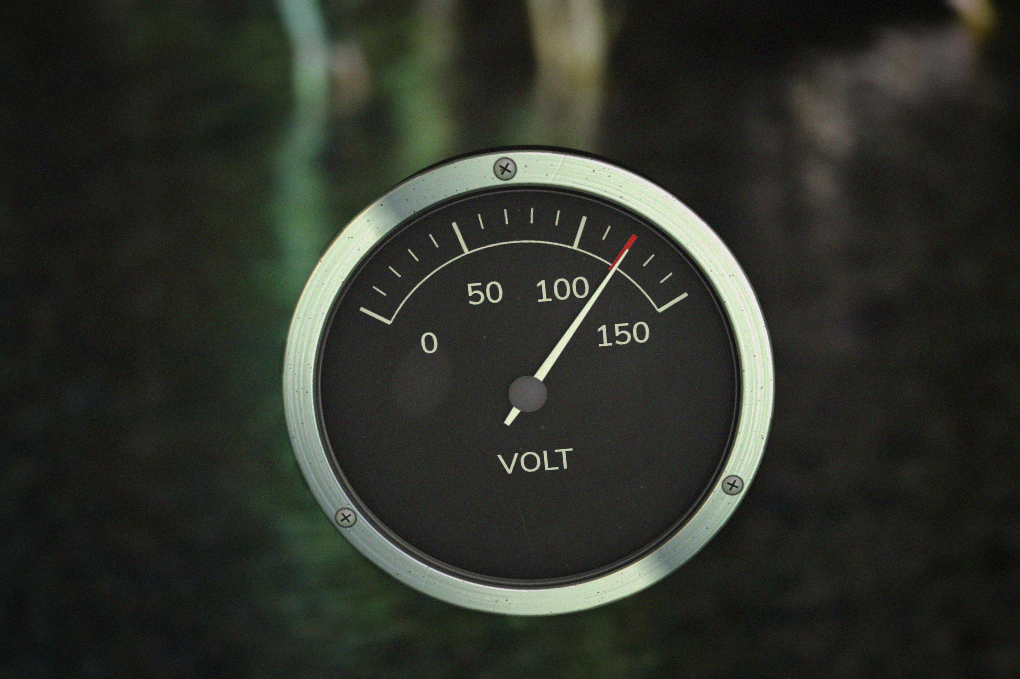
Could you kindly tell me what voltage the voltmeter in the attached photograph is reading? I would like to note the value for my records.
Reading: 120 V
